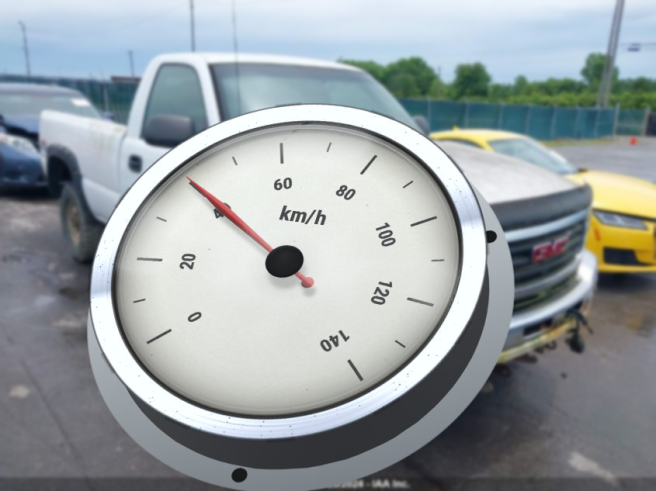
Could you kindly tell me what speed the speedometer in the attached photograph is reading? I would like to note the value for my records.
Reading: 40 km/h
